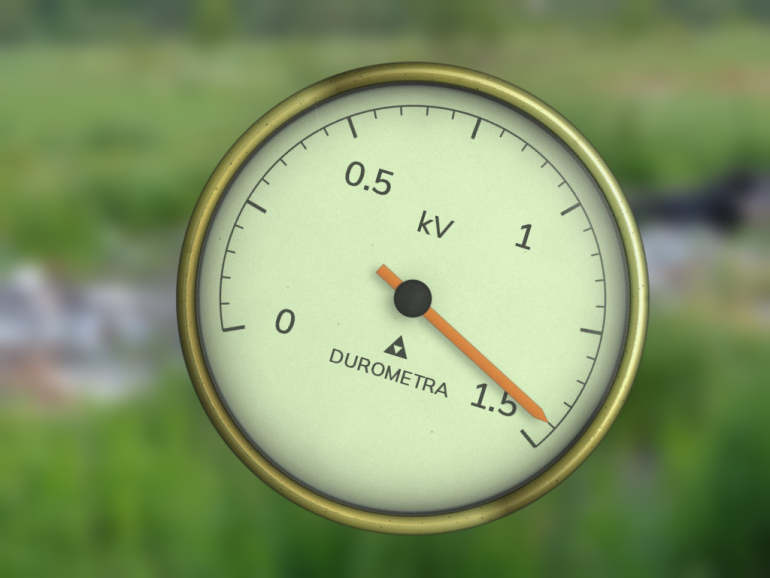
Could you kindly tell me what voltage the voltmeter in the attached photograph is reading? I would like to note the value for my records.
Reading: 1.45 kV
